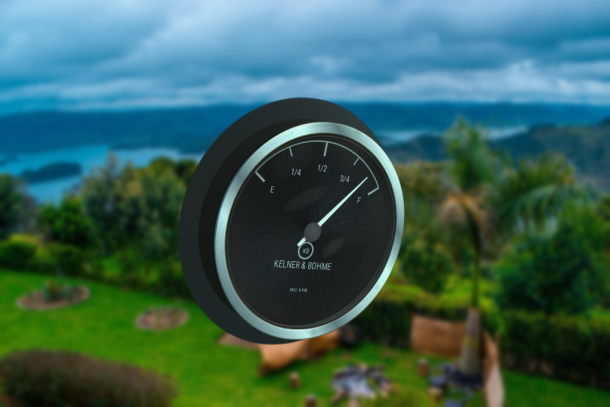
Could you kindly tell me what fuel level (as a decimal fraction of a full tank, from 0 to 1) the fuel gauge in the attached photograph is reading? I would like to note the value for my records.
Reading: 0.875
